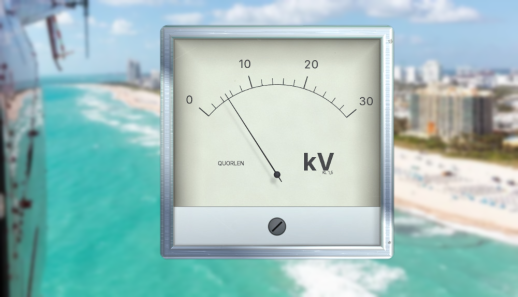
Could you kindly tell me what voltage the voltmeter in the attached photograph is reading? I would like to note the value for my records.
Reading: 5 kV
